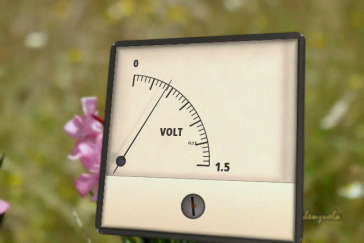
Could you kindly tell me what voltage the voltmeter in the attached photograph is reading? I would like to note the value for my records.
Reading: 0.45 V
